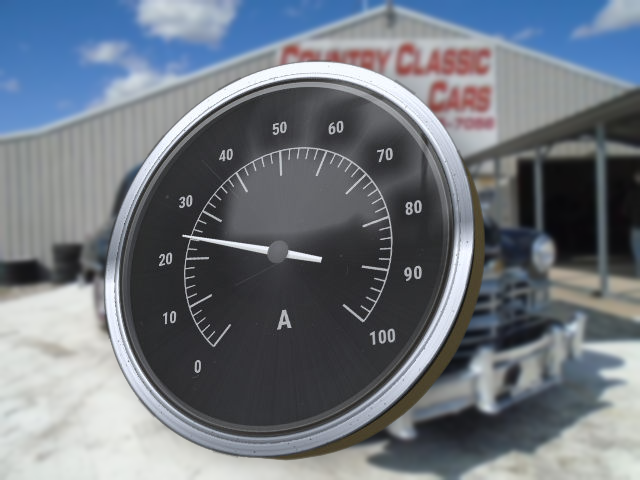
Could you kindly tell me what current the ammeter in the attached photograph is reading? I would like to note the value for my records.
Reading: 24 A
